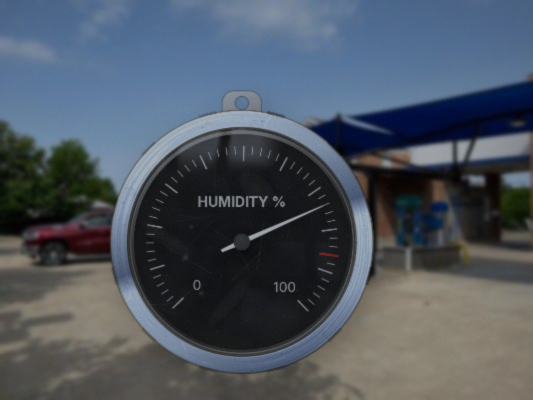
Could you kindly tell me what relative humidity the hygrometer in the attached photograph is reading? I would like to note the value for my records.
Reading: 74 %
